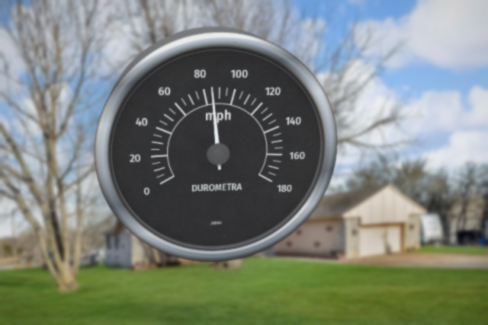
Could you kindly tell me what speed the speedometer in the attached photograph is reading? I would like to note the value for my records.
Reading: 85 mph
